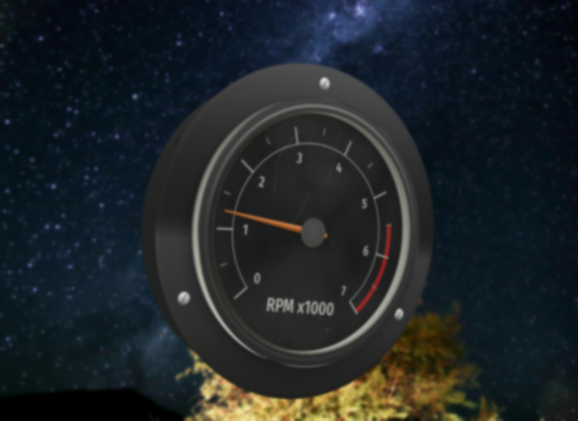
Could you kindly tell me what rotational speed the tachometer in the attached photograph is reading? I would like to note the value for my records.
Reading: 1250 rpm
